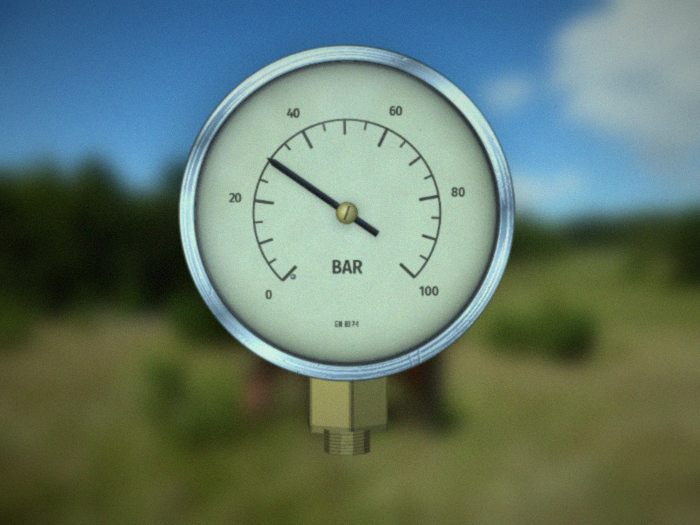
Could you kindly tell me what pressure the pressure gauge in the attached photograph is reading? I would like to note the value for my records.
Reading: 30 bar
